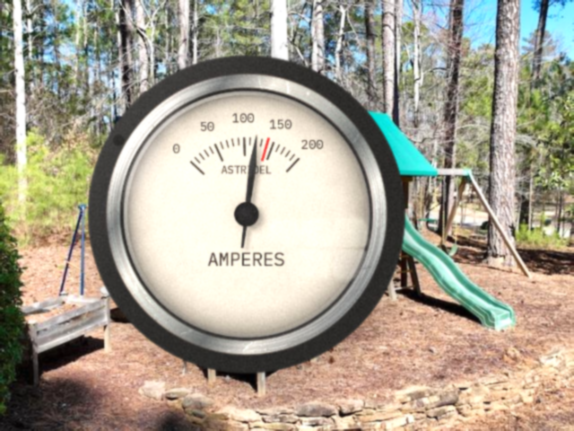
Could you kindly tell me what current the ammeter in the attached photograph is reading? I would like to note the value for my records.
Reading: 120 A
